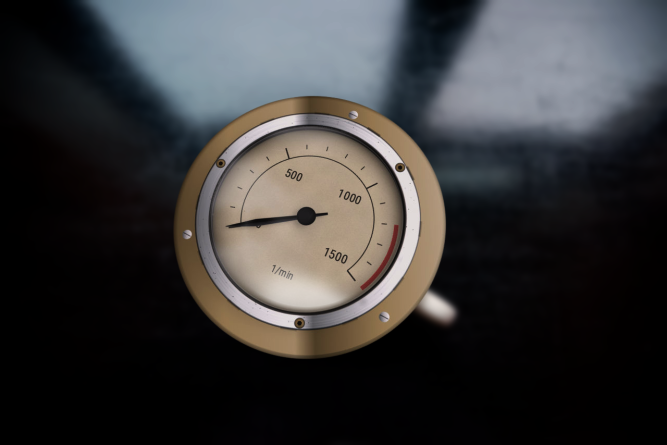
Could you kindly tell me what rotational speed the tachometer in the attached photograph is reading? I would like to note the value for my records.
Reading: 0 rpm
